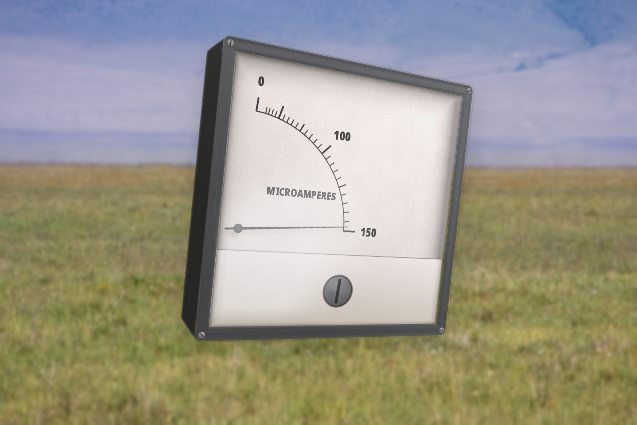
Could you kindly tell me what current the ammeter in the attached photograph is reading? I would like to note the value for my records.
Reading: 147.5 µA
